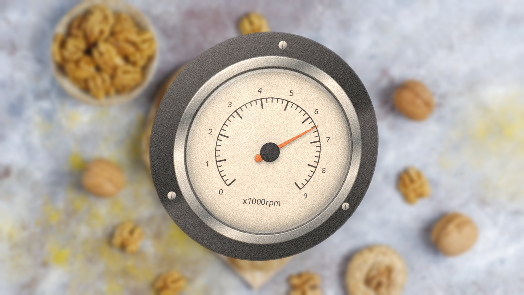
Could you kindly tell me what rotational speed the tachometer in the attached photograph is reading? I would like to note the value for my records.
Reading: 6400 rpm
